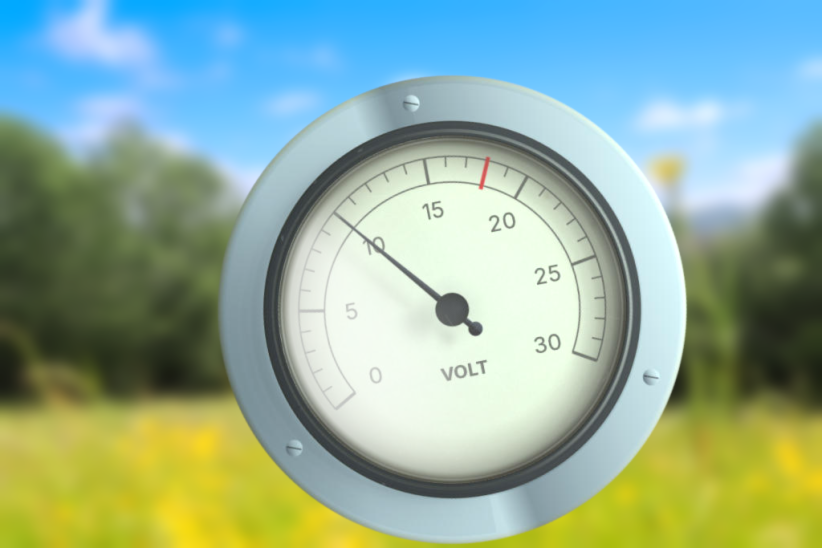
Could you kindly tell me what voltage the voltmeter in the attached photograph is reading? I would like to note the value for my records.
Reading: 10 V
